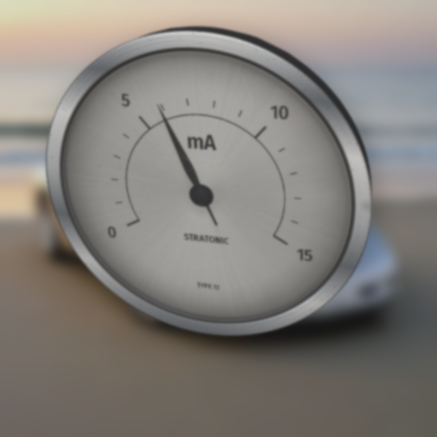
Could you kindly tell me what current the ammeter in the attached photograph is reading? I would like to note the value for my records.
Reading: 6 mA
